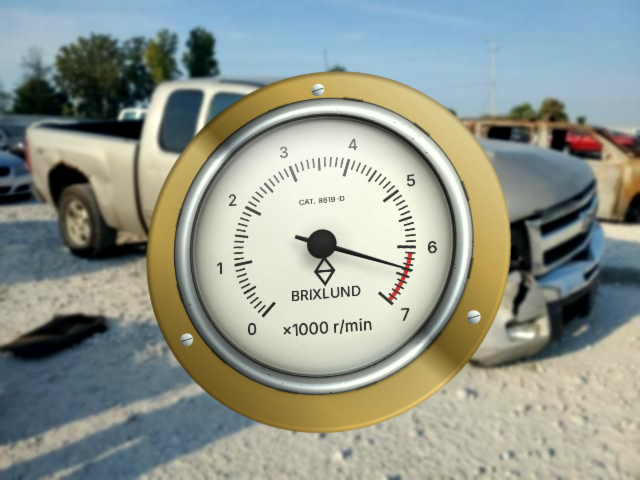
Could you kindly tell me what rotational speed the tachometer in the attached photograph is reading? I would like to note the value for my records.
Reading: 6400 rpm
